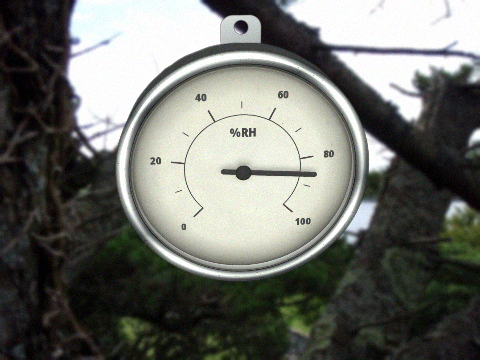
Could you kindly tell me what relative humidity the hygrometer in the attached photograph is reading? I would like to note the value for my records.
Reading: 85 %
